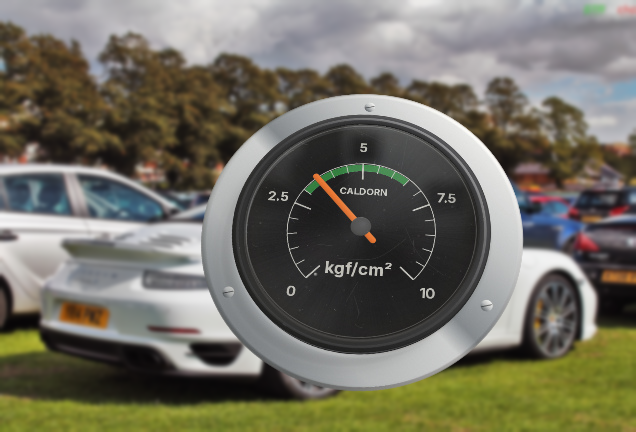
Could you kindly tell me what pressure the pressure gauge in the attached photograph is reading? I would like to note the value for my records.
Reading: 3.5 kg/cm²
